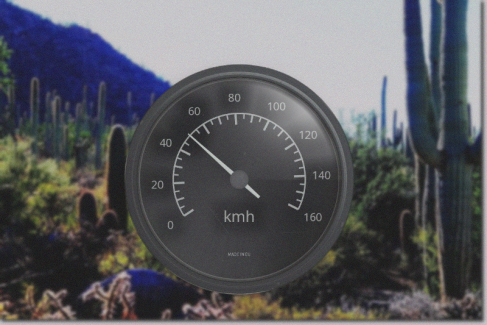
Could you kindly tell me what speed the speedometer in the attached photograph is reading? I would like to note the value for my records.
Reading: 50 km/h
